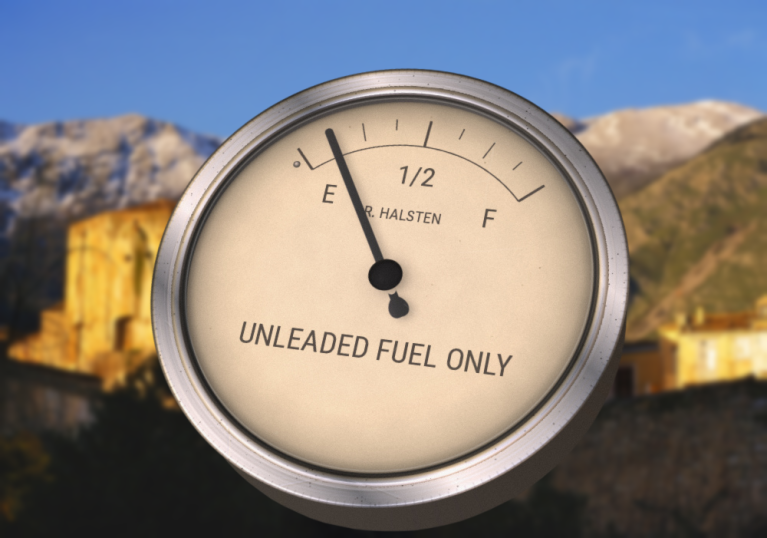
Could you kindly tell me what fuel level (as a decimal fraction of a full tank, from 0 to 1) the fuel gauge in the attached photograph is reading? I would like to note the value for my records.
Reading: 0.125
